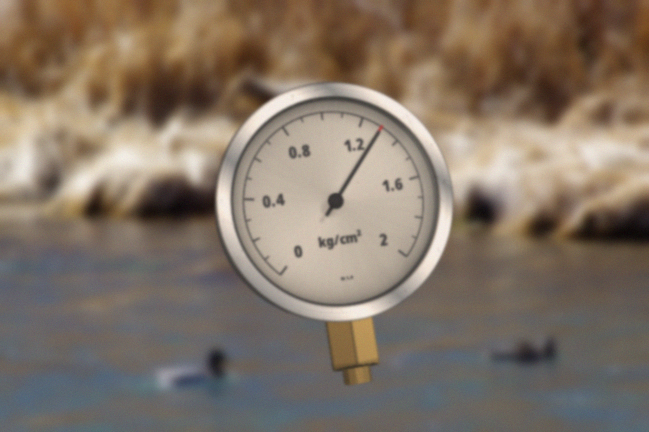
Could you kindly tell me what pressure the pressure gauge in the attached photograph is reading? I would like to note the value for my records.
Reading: 1.3 kg/cm²
